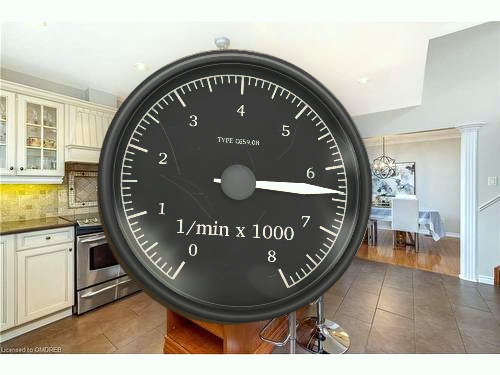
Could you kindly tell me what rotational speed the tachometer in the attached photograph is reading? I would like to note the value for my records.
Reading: 6400 rpm
